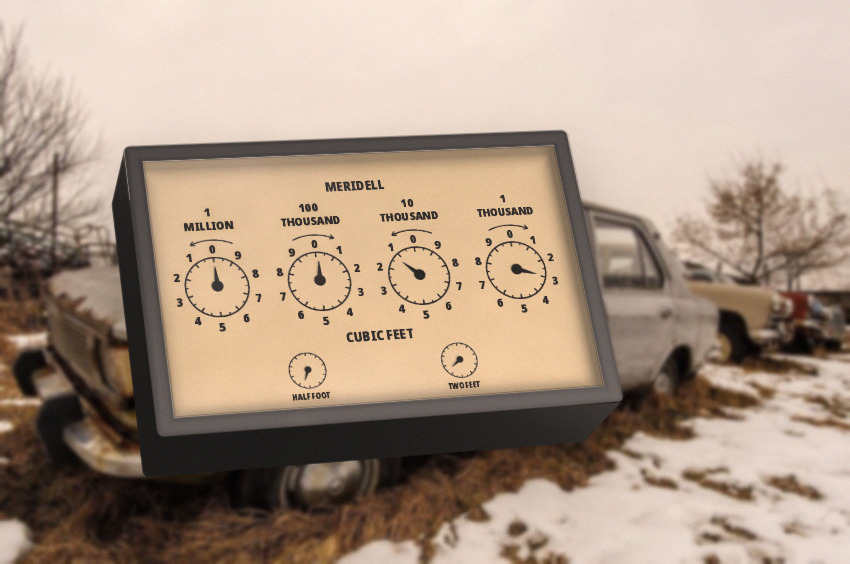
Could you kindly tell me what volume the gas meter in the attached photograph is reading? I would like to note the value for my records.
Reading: 1300 ft³
